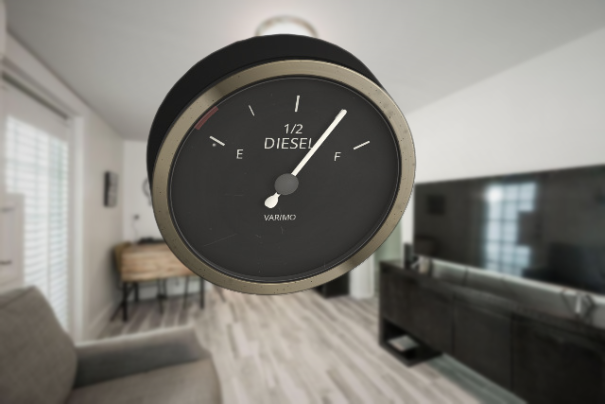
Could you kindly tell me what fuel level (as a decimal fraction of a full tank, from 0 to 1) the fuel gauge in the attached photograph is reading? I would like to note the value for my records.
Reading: 0.75
